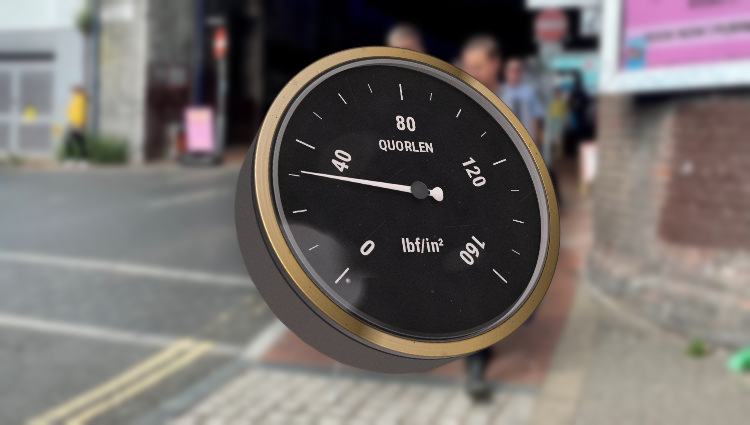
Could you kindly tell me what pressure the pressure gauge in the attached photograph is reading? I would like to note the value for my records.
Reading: 30 psi
